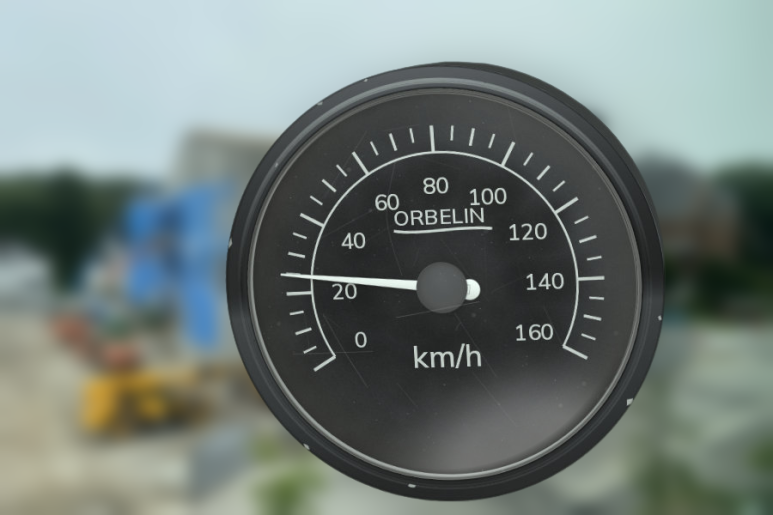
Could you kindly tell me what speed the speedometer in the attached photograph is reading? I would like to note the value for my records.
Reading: 25 km/h
